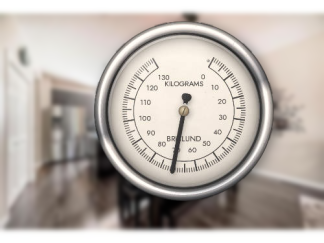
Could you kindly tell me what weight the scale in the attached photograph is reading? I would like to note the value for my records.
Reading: 70 kg
